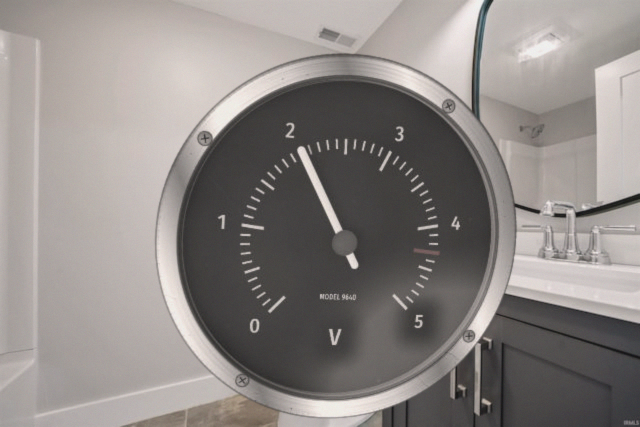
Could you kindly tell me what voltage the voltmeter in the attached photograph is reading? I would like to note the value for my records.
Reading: 2 V
